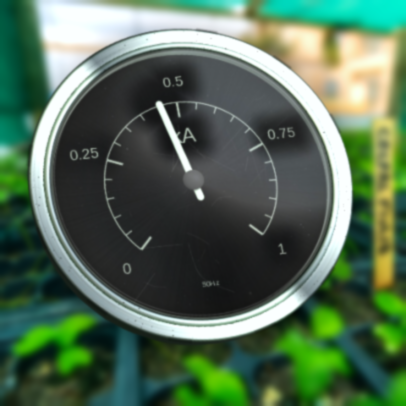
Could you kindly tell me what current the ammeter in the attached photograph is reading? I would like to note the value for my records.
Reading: 0.45 kA
